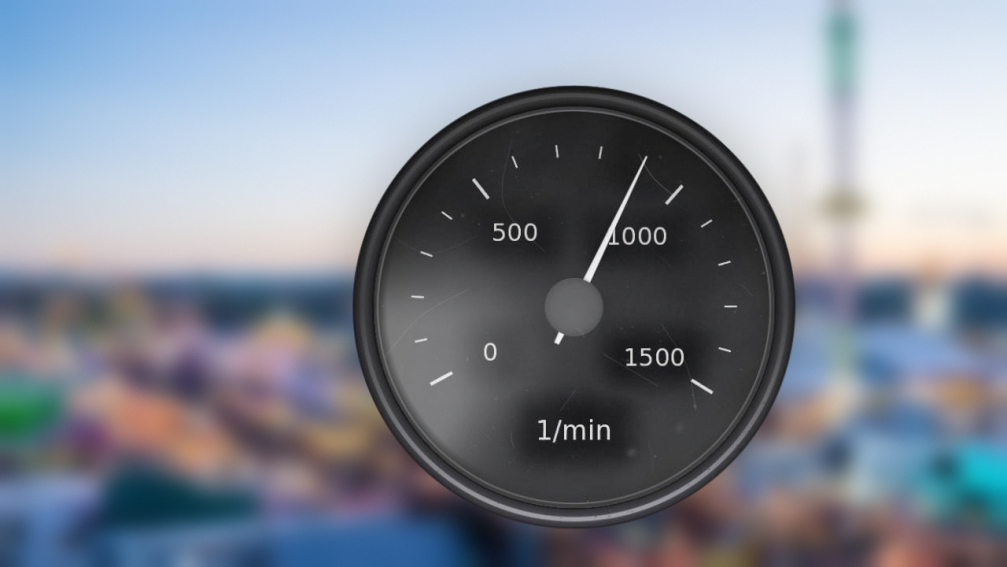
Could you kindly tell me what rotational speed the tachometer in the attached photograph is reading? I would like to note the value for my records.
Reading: 900 rpm
